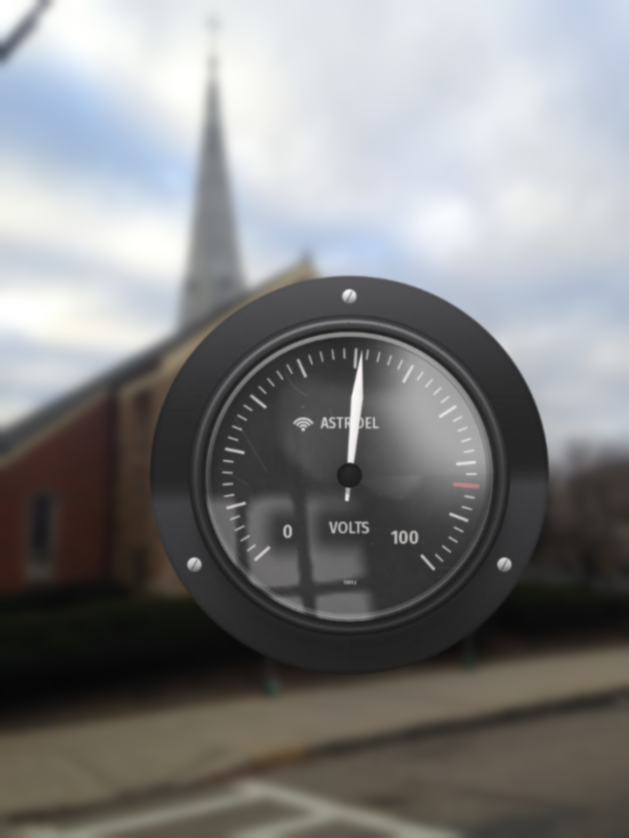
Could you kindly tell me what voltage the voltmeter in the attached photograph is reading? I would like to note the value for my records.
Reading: 51 V
